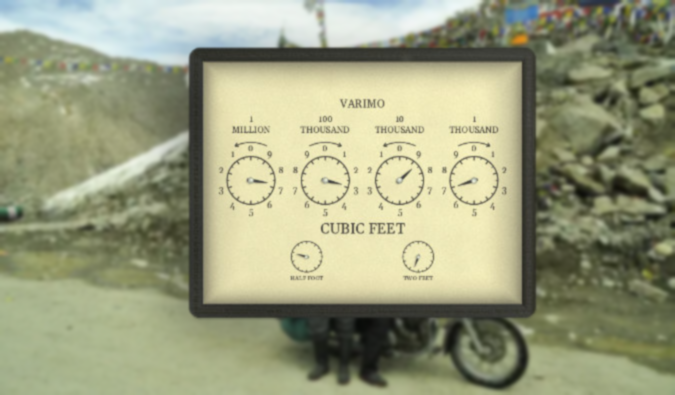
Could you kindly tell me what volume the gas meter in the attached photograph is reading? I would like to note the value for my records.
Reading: 728700 ft³
